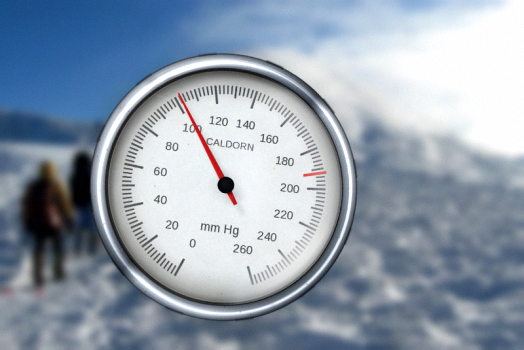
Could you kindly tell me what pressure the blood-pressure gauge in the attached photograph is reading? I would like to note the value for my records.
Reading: 102 mmHg
